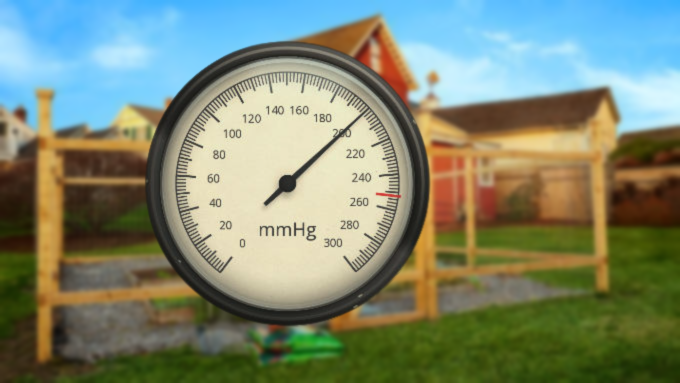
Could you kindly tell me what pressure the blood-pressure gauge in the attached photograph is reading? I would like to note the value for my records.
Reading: 200 mmHg
